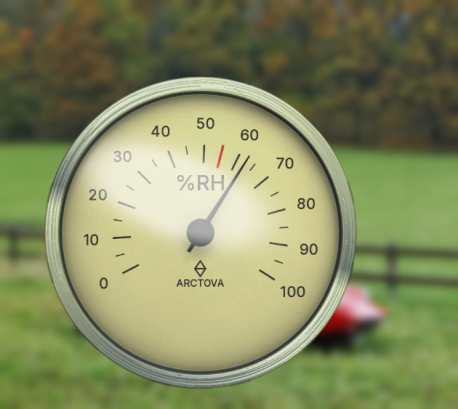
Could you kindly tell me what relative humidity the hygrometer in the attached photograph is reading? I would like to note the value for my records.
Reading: 62.5 %
